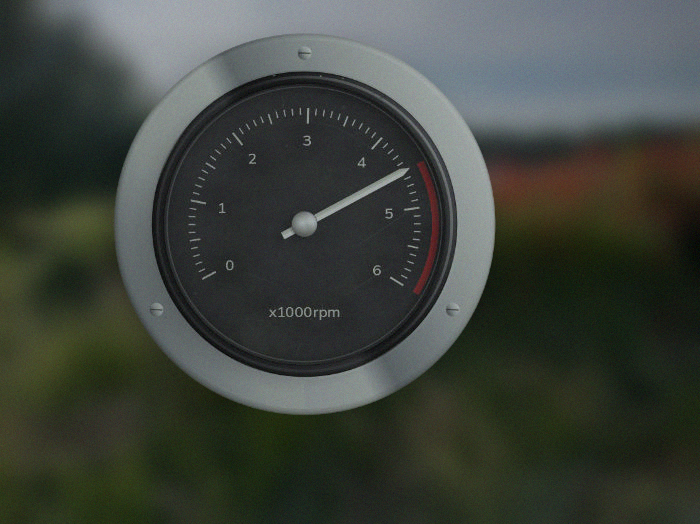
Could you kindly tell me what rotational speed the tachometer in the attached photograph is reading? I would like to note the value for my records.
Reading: 4500 rpm
